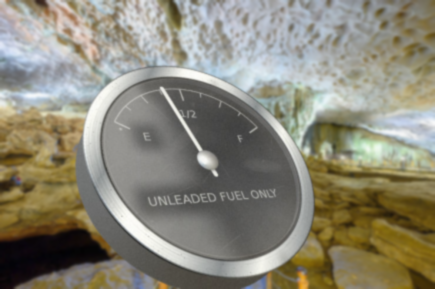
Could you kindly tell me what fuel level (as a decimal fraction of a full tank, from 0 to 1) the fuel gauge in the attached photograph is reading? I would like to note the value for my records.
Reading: 0.375
